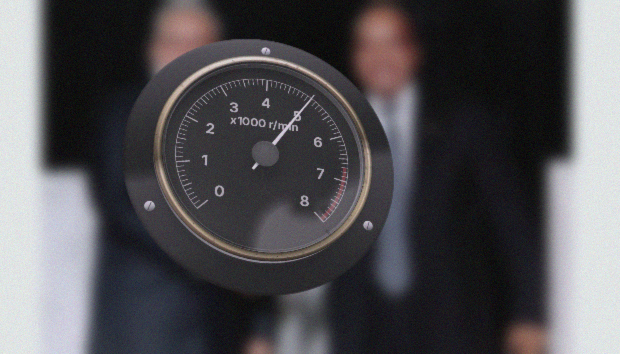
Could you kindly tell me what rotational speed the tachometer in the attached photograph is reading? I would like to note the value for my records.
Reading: 5000 rpm
